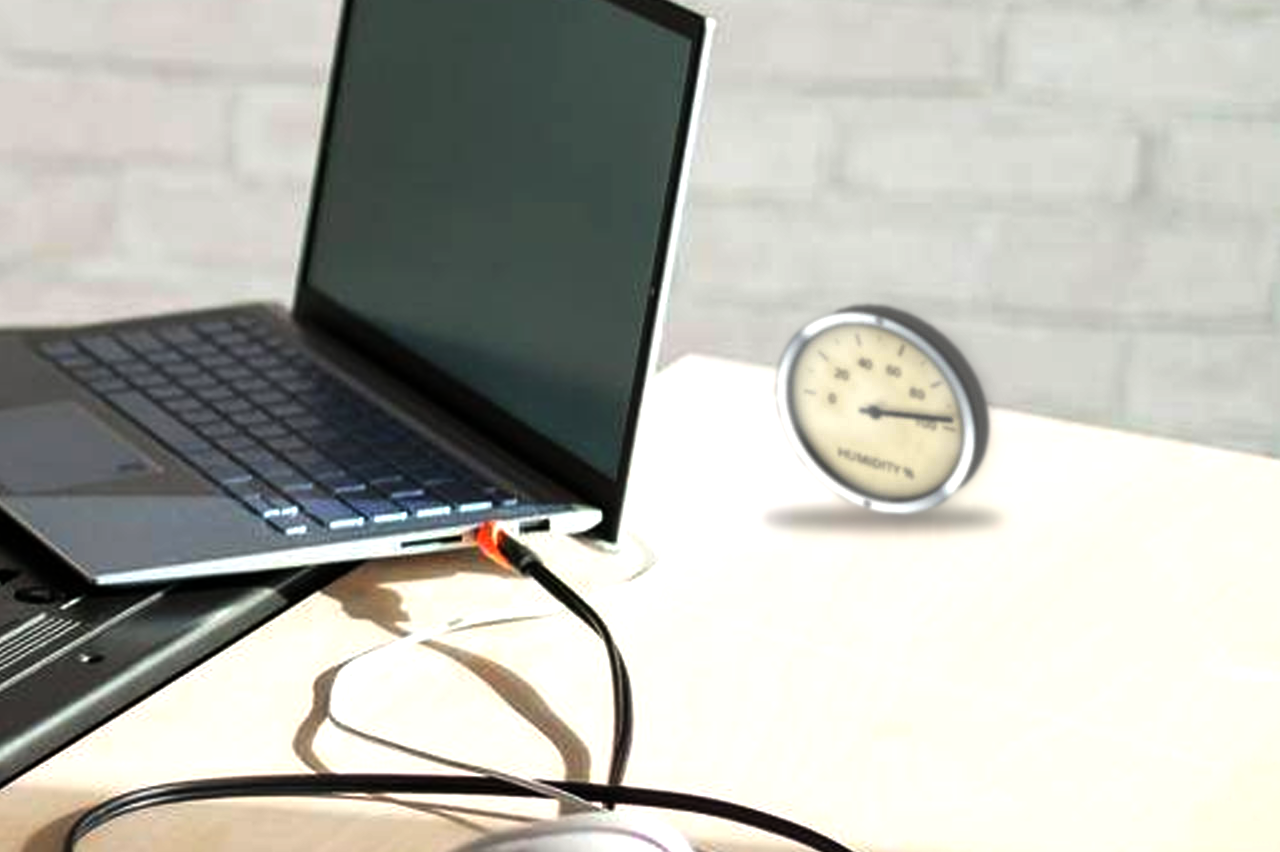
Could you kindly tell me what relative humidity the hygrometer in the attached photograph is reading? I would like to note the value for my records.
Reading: 95 %
